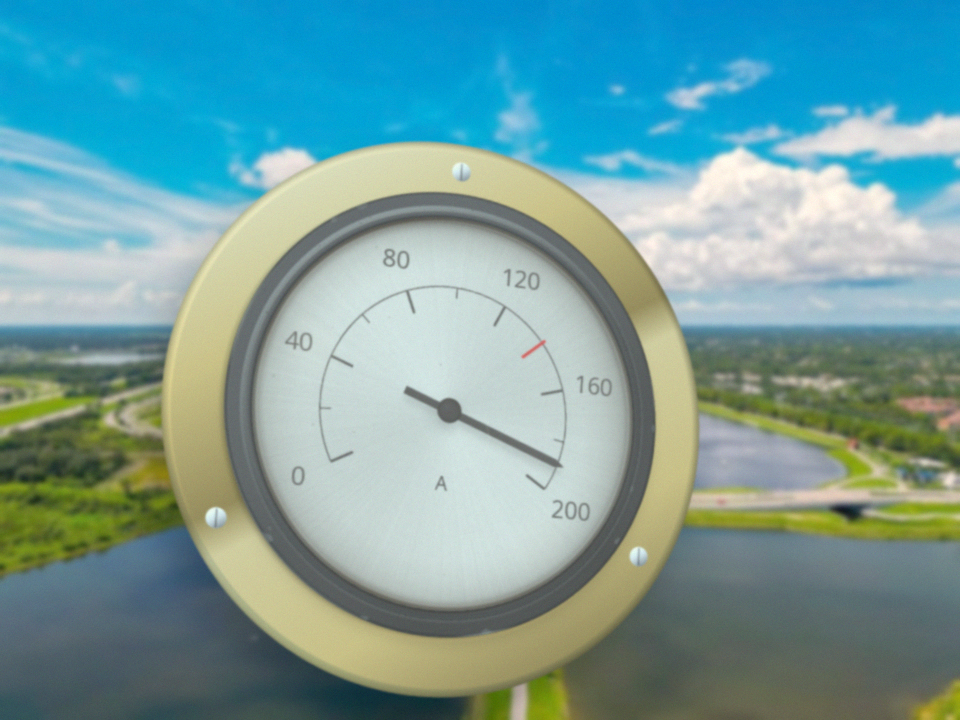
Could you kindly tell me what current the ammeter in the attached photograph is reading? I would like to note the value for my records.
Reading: 190 A
